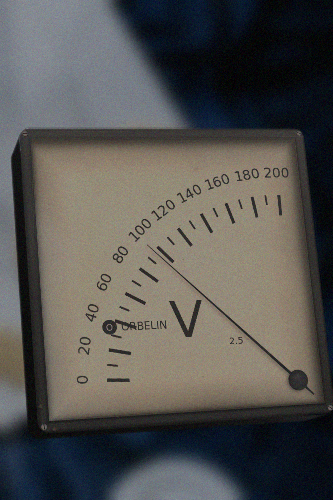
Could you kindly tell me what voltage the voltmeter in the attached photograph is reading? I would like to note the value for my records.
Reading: 95 V
